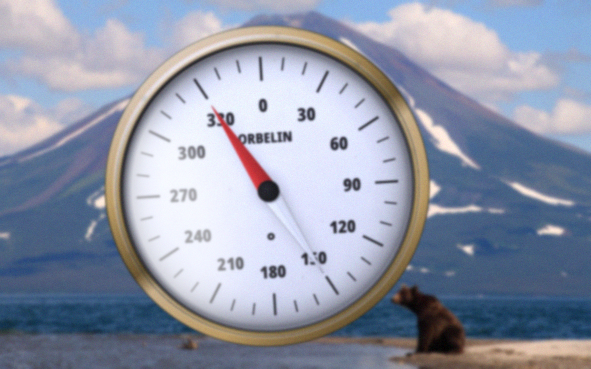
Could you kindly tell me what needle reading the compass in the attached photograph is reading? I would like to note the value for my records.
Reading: 330 °
